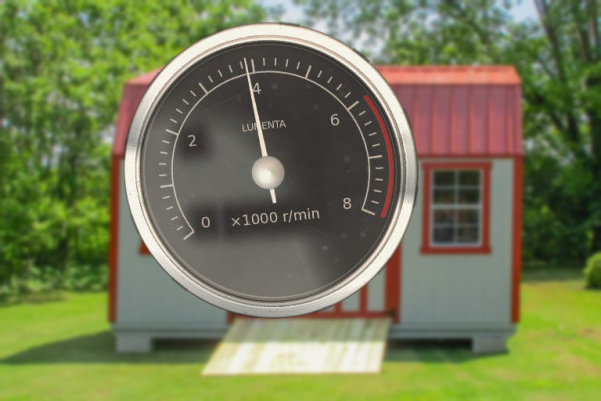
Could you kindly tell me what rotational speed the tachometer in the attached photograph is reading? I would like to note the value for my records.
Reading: 3900 rpm
